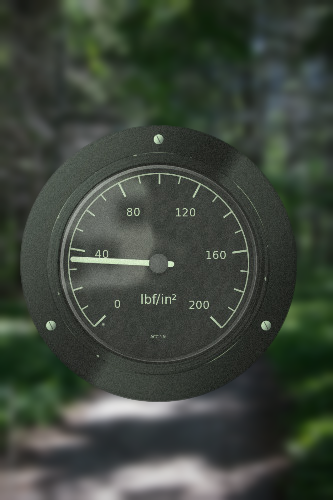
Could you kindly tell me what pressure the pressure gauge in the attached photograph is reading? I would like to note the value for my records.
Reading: 35 psi
